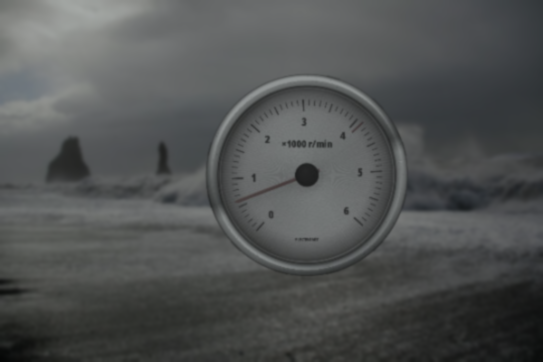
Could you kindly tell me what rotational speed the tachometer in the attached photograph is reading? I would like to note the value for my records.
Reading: 600 rpm
